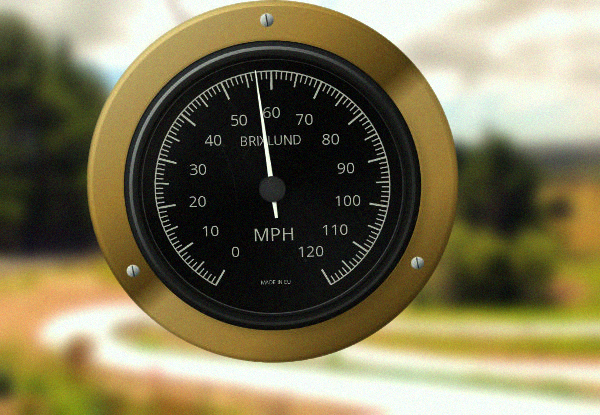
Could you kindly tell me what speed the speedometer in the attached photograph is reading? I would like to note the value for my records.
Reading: 57 mph
